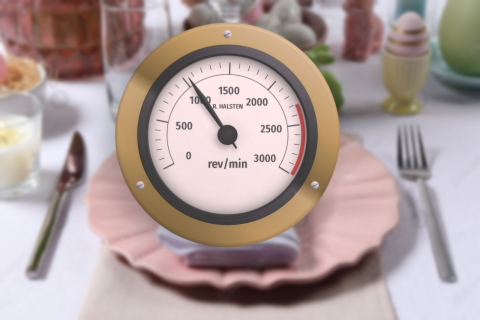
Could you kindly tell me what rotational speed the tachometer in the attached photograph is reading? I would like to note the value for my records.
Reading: 1050 rpm
